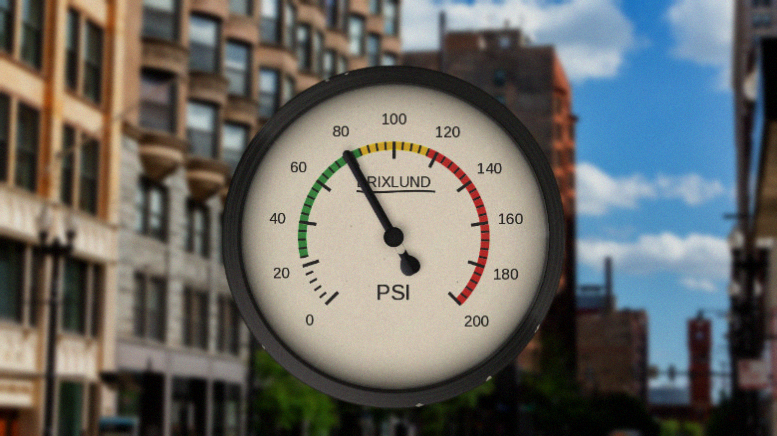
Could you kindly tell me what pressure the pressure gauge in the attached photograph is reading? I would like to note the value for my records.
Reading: 78 psi
